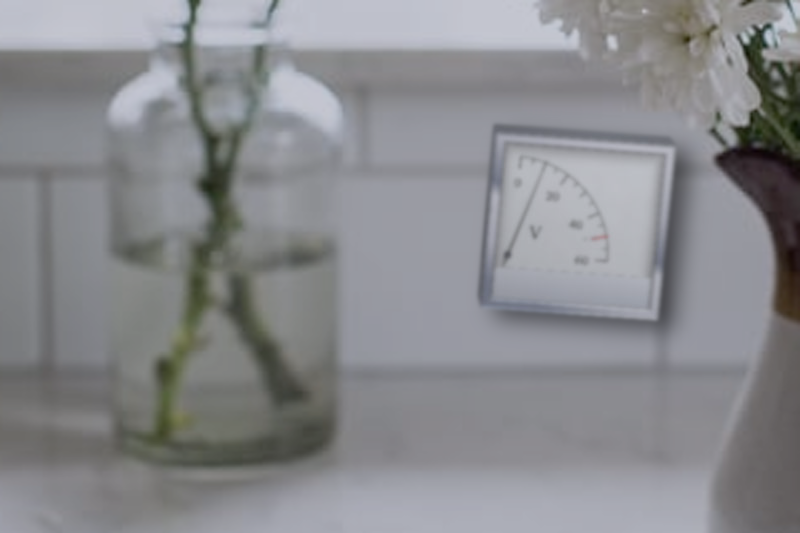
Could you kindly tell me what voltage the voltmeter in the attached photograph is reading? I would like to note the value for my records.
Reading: 10 V
